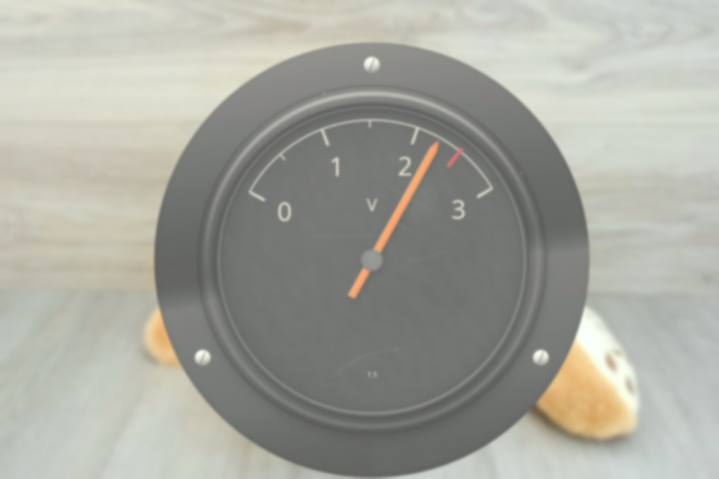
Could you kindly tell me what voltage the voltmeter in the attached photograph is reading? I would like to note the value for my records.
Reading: 2.25 V
